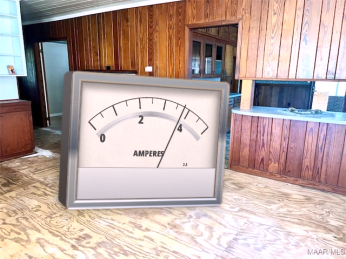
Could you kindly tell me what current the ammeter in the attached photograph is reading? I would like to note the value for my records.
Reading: 3.75 A
